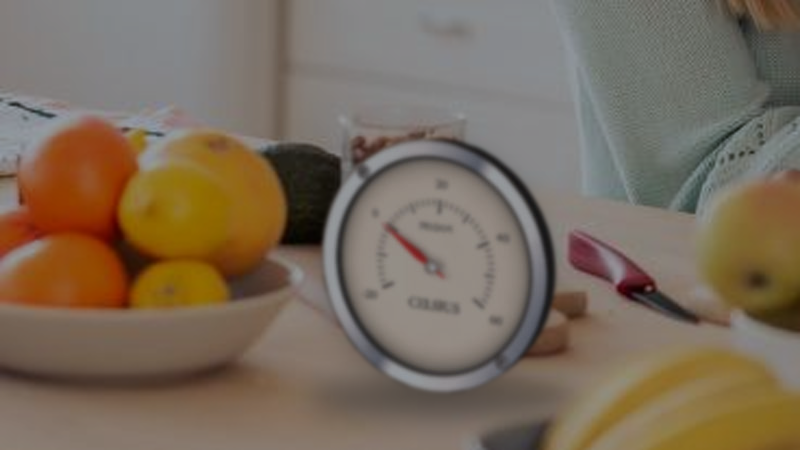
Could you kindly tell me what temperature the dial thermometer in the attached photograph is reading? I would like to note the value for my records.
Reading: 0 °C
